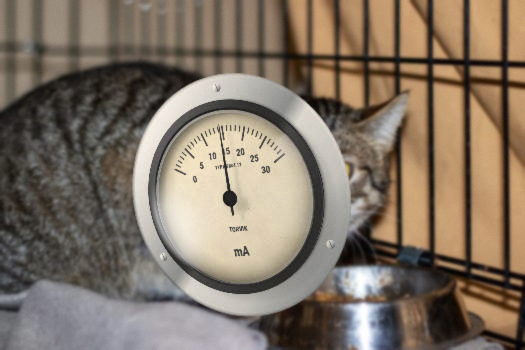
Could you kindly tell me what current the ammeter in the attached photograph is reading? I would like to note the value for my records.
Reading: 15 mA
